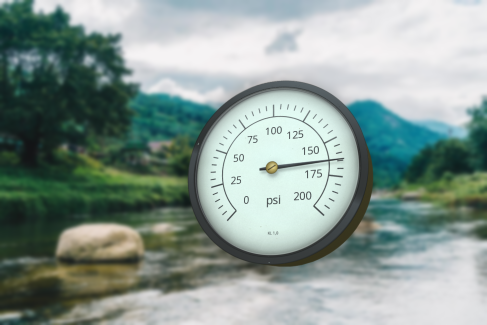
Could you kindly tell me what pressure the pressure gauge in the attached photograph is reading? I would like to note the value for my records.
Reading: 165 psi
